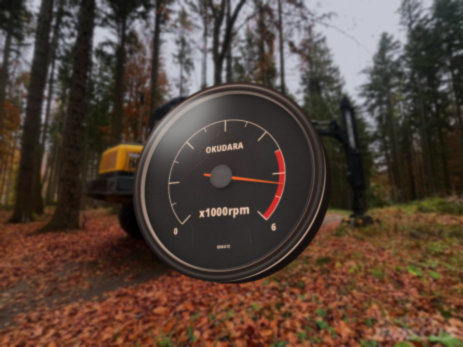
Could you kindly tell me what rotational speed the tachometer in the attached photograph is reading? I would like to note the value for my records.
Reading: 5250 rpm
